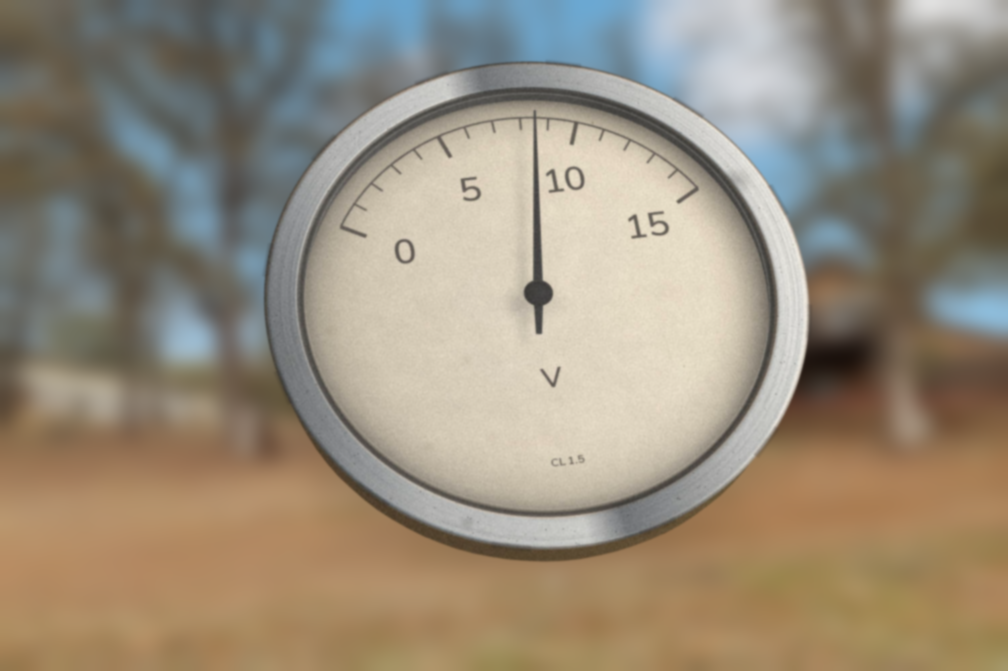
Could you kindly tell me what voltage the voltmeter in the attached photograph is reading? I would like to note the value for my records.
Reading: 8.5 V
